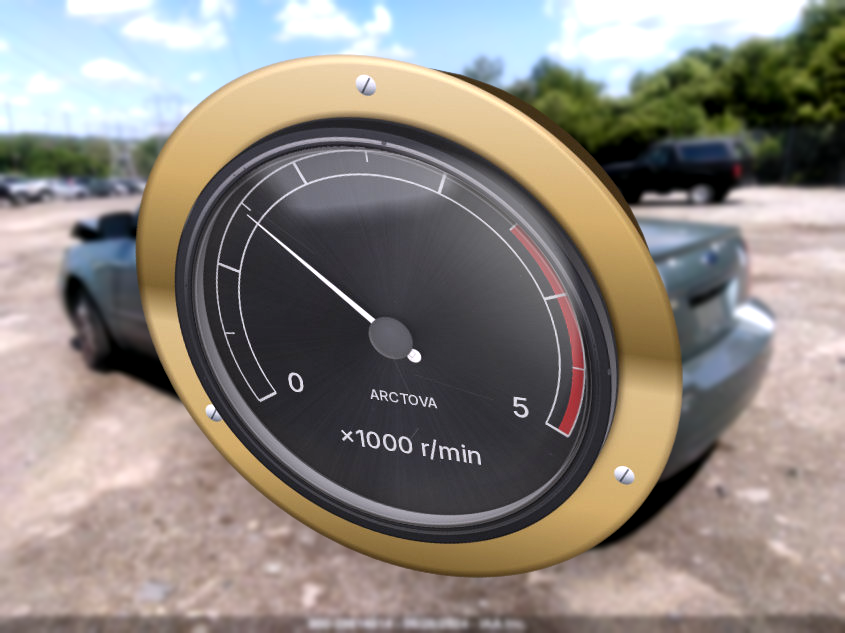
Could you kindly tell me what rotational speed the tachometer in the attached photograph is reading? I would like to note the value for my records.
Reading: 1500 rpm
